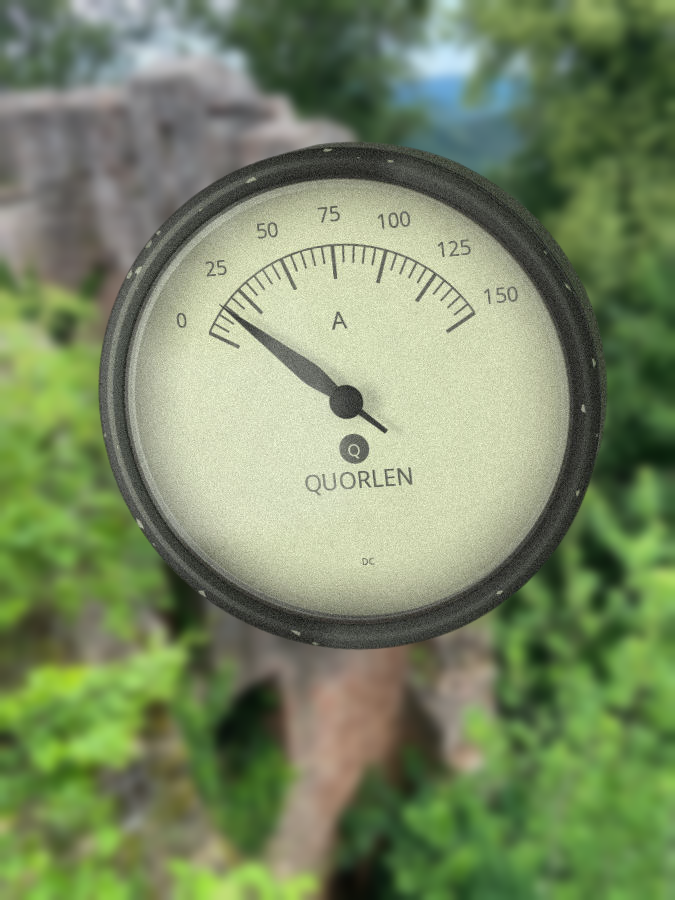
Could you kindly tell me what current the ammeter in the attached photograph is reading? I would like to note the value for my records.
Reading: 15 A
